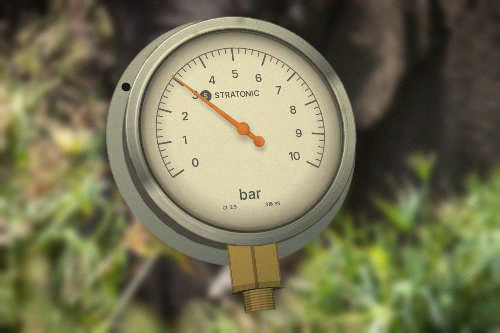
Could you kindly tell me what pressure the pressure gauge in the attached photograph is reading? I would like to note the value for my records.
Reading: 3 bar
